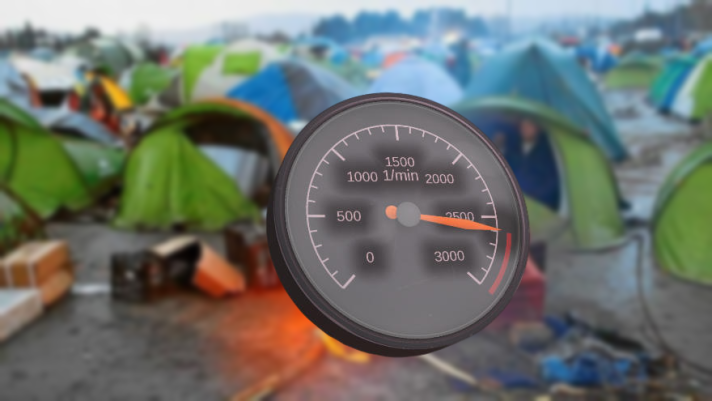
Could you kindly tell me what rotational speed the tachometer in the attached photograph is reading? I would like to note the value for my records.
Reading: 2600 rpm
